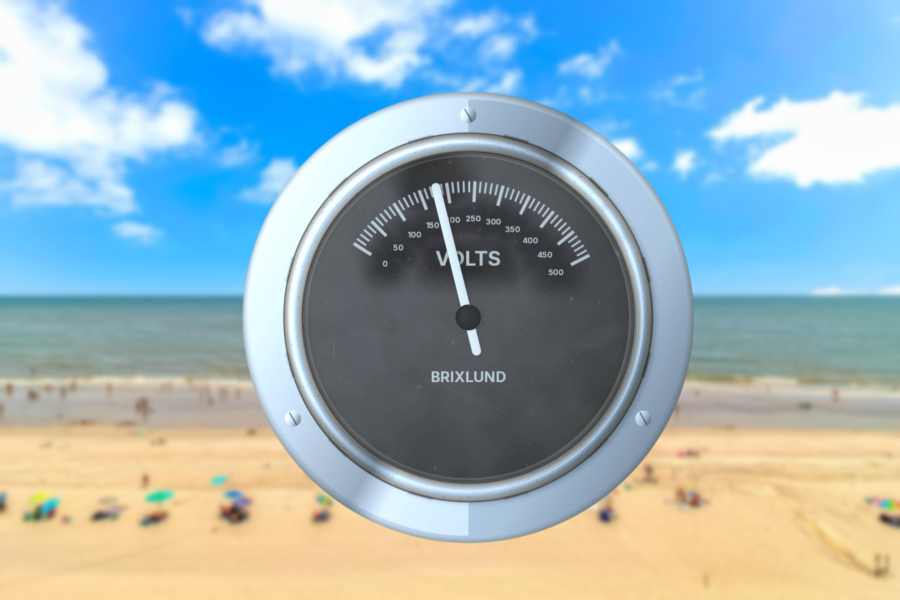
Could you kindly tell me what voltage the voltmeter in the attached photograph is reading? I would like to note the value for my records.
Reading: 180 V
